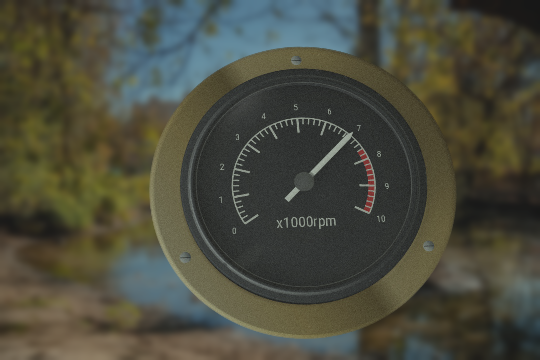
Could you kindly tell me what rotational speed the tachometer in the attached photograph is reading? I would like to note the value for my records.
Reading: 7000 rpm
